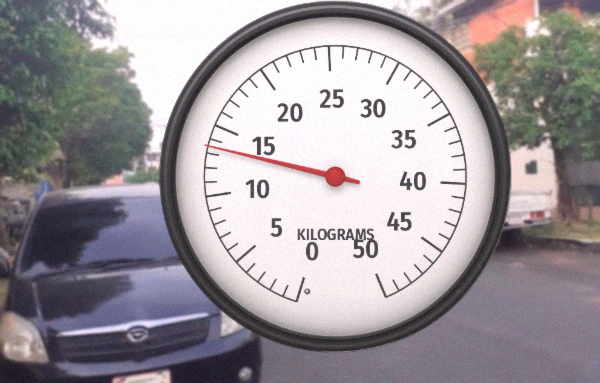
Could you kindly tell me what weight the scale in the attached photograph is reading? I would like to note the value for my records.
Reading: 13.5 kg
